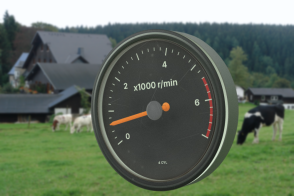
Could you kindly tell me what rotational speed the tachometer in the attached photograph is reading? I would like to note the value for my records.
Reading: 600 rpm
